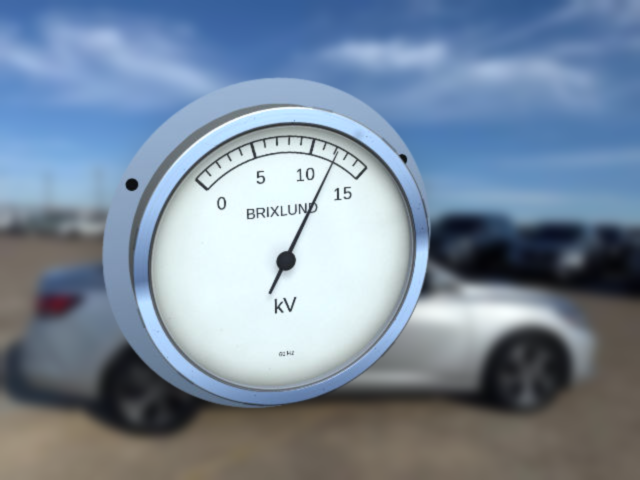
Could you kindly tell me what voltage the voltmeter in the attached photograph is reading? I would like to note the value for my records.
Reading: 12 kV
